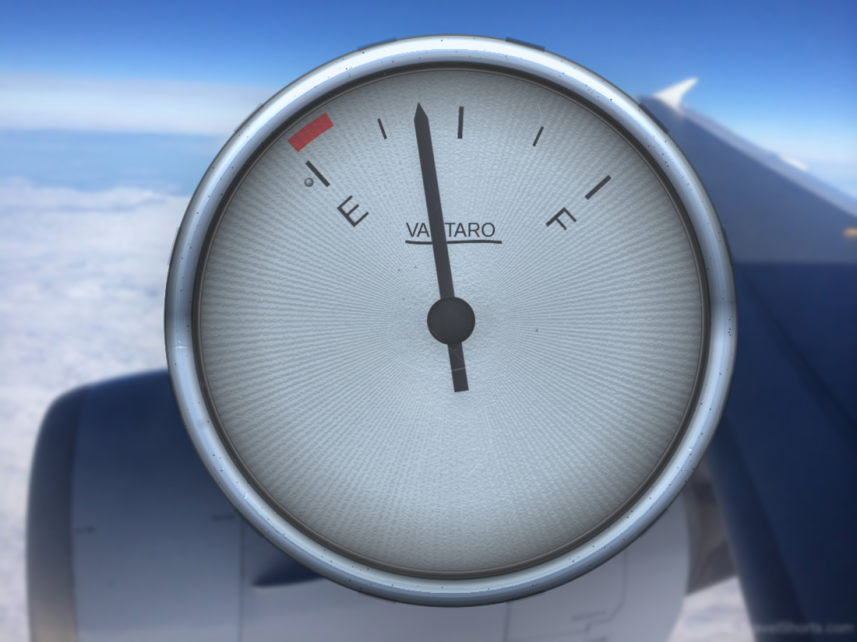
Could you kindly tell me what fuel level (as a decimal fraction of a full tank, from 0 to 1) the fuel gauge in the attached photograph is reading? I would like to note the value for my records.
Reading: 0.375
